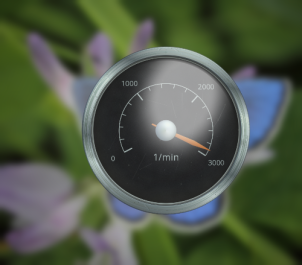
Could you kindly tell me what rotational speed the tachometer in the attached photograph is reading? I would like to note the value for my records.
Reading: 2900 rpm
